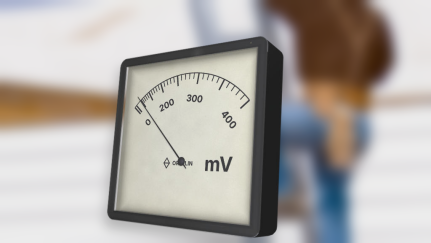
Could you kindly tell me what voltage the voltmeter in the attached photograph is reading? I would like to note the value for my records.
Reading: 100 mV
